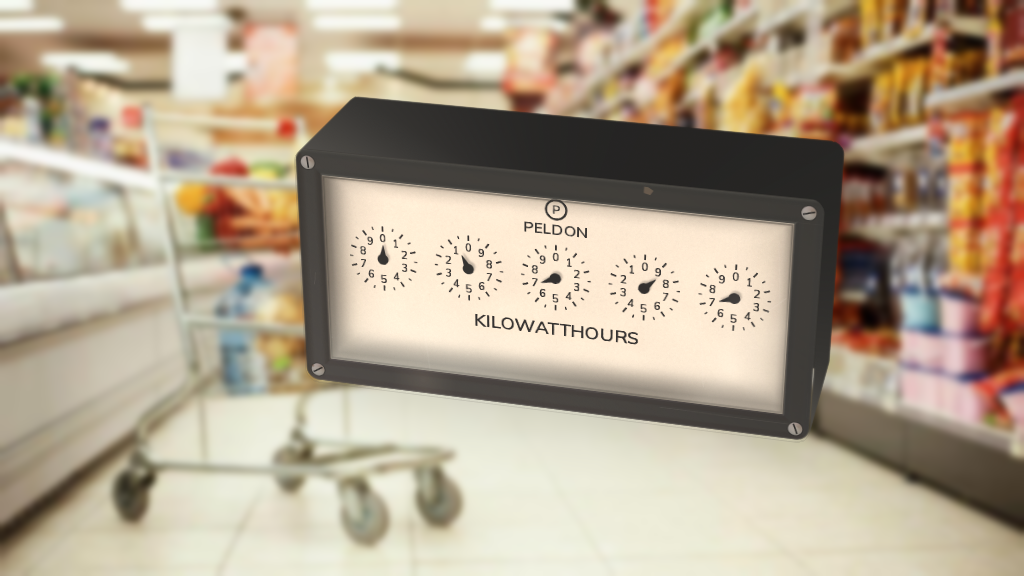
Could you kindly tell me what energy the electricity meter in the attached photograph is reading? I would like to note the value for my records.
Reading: 687 kWh
